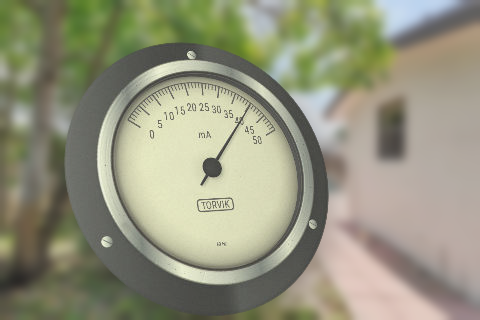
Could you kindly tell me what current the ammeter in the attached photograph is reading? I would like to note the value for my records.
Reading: 40 mA
